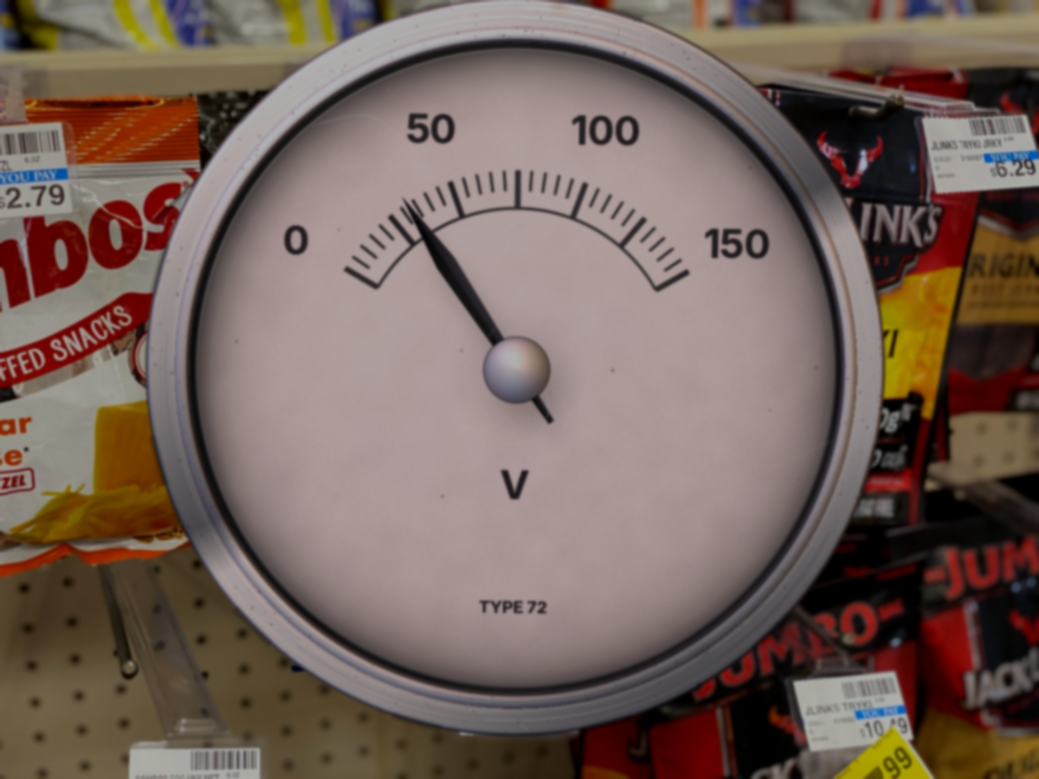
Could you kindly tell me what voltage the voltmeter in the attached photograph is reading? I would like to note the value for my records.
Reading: 32.5 V
